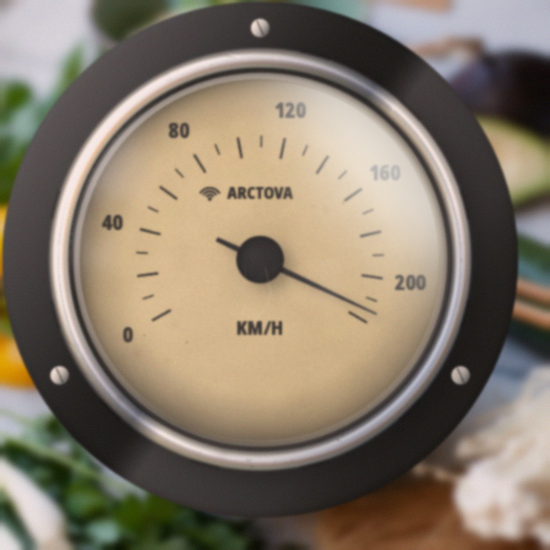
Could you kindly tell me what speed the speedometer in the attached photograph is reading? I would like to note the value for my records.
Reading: 215 km/h
